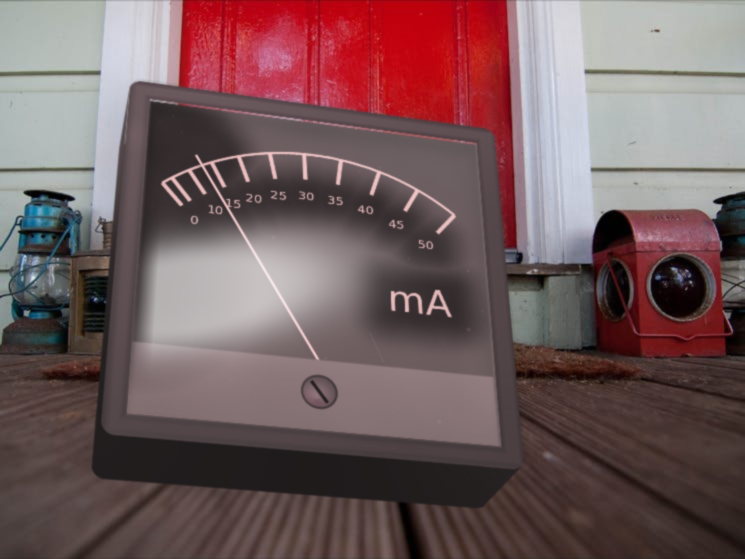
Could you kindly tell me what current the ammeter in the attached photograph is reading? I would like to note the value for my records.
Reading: 12.5 mA
